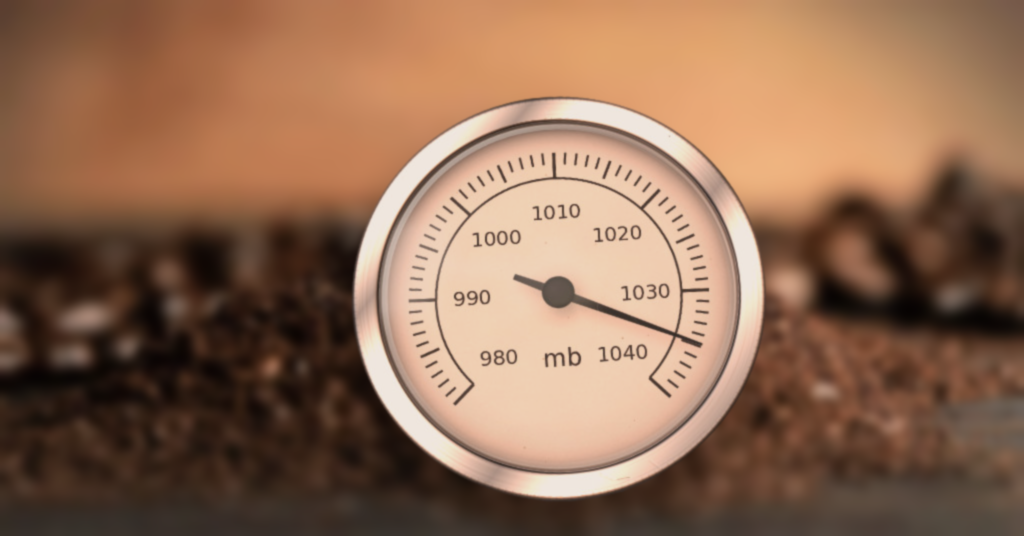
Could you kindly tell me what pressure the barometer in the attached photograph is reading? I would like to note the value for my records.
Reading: 1035 mbar
